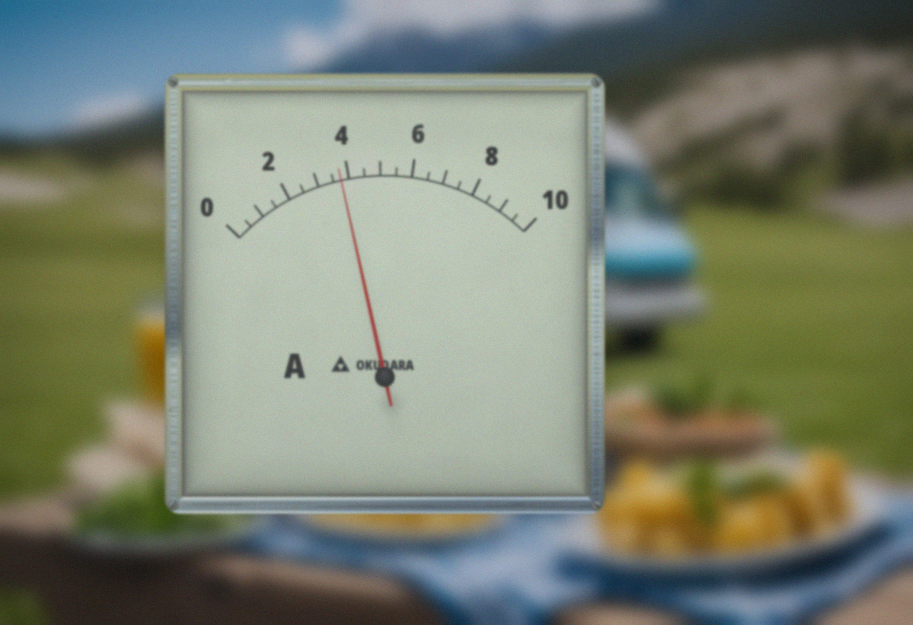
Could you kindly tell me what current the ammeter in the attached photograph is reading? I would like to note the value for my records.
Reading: 3.75 A
